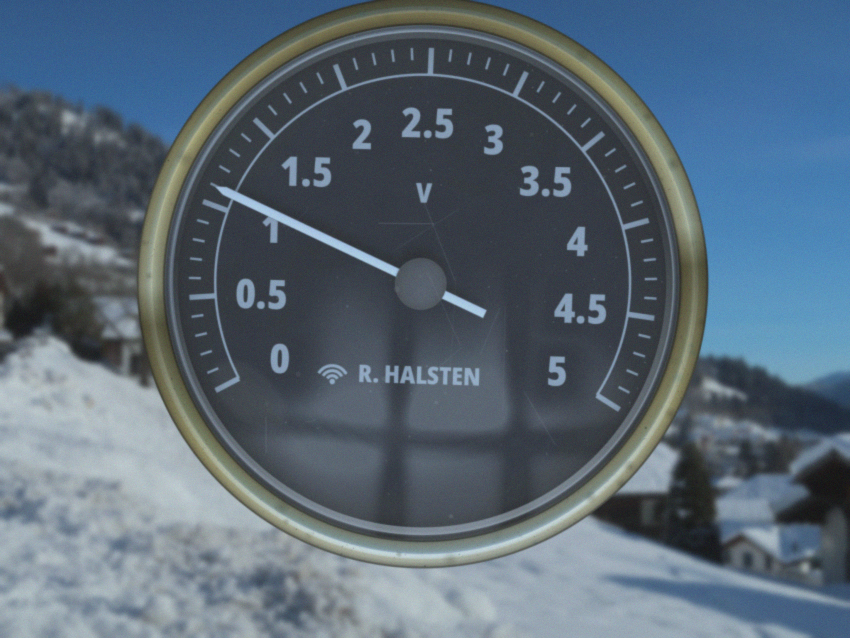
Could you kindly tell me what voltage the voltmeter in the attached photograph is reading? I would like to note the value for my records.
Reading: 1.1 V
